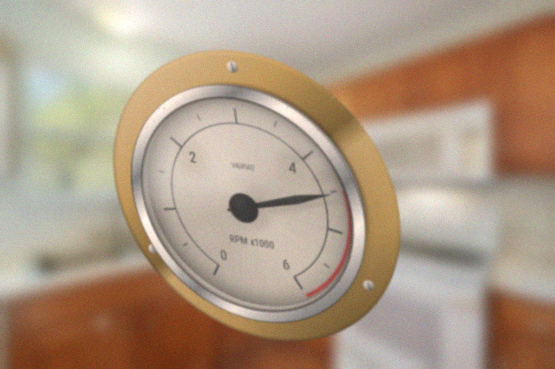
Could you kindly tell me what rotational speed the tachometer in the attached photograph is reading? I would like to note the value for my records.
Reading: 4500 rpm
